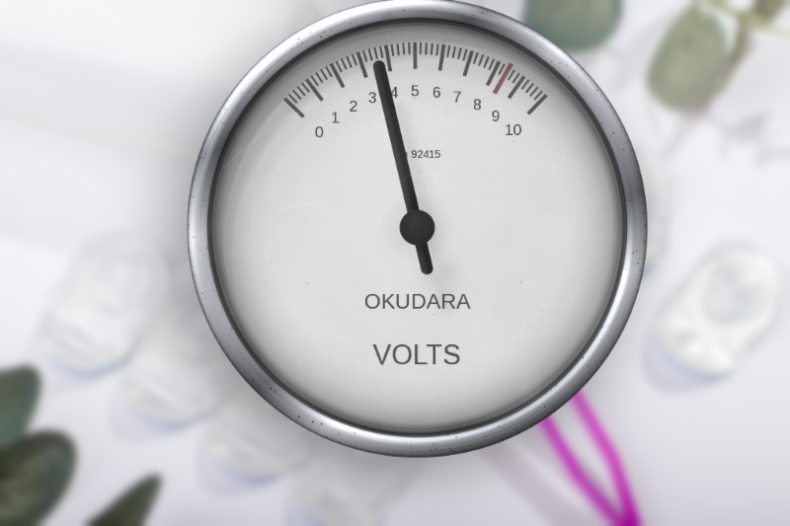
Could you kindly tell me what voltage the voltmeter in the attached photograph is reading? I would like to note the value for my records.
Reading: 3.6 V
